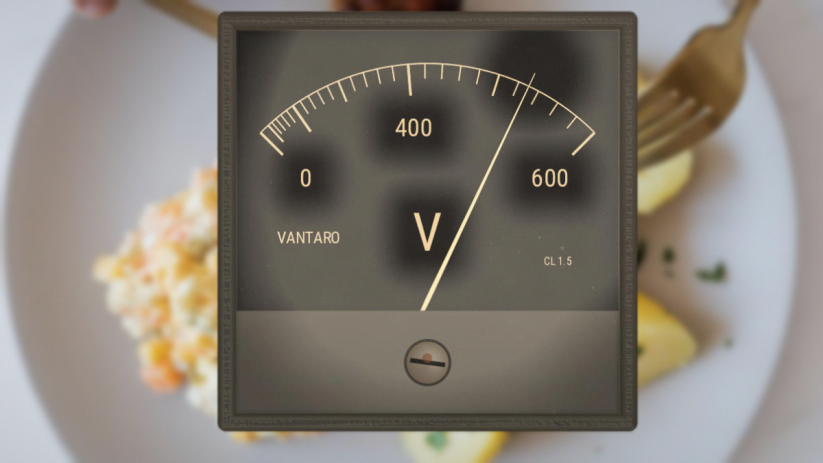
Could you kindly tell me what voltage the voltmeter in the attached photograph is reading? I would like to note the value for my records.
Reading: 530 V
